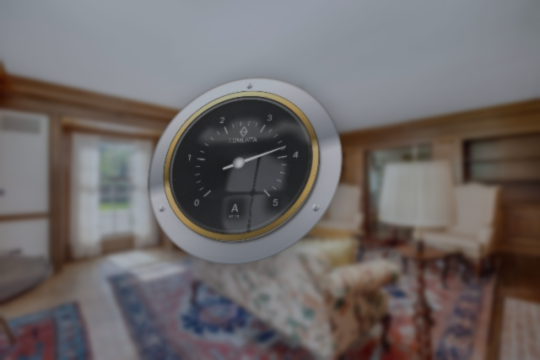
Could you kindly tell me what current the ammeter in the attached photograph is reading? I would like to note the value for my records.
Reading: 3.8 A
